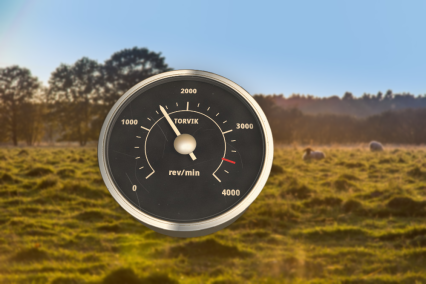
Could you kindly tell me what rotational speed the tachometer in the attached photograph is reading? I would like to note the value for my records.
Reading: 1500 rpm
